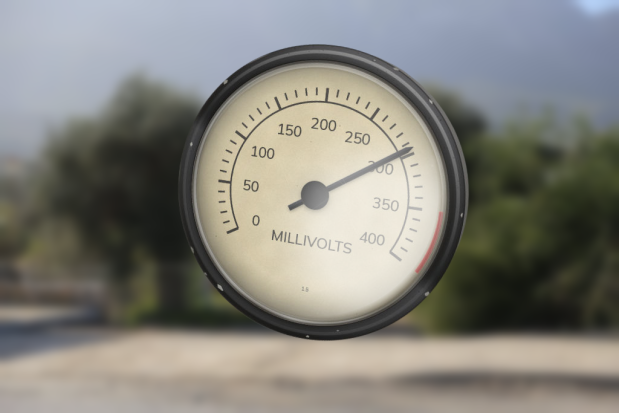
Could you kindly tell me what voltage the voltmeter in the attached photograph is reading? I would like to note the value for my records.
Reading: 295 mV
